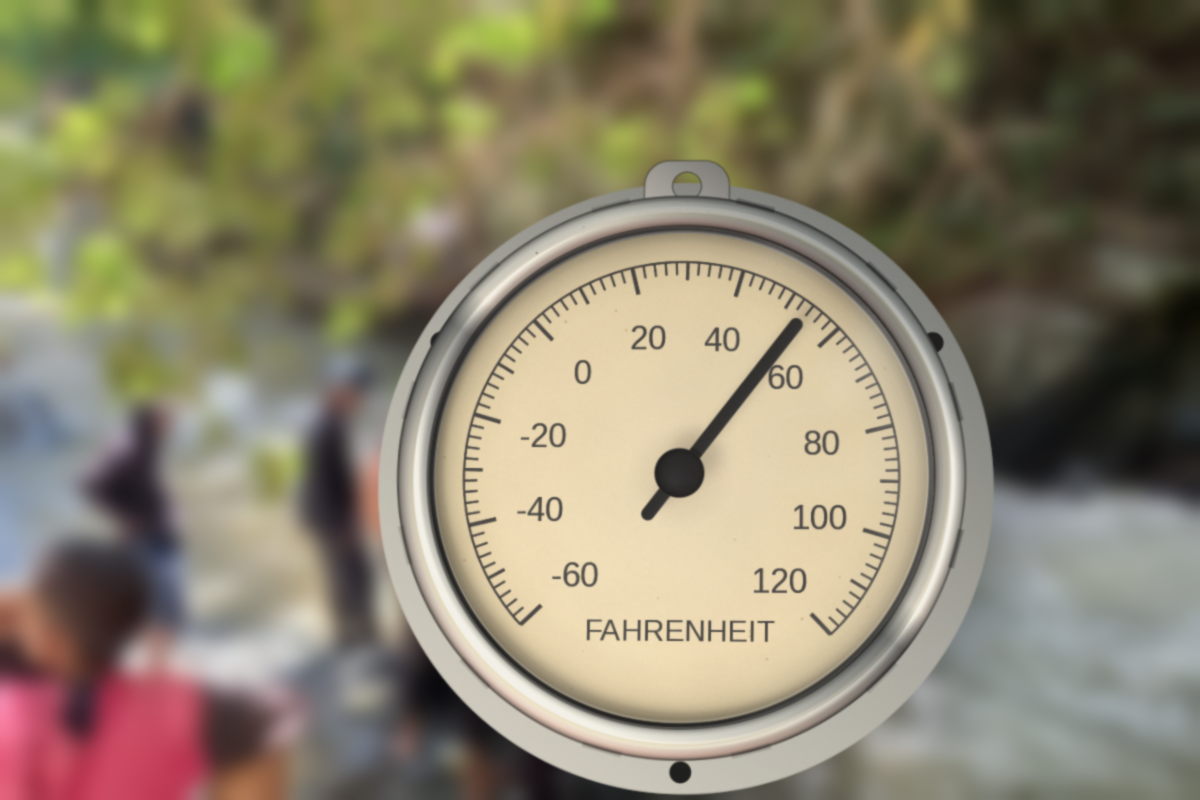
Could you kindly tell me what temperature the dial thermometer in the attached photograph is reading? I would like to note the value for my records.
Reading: 54 °F
